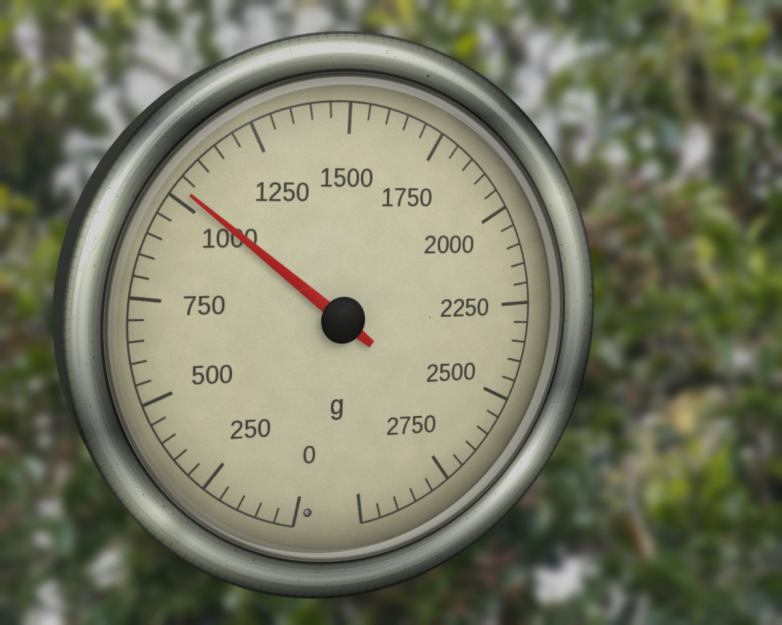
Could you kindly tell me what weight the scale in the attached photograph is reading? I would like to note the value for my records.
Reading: 1025 g
